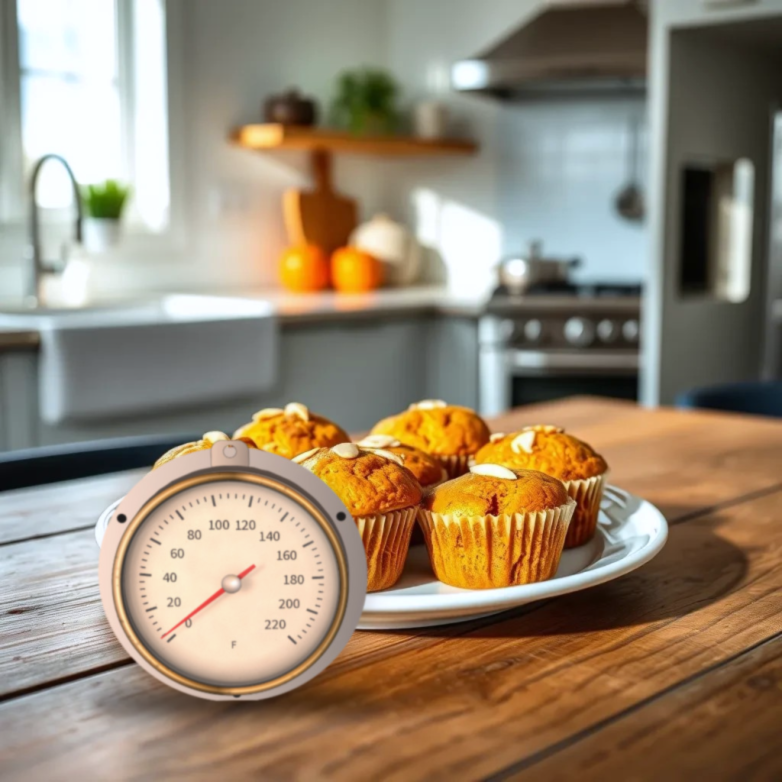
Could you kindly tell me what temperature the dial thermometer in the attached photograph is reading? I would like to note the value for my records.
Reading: 4 °F
